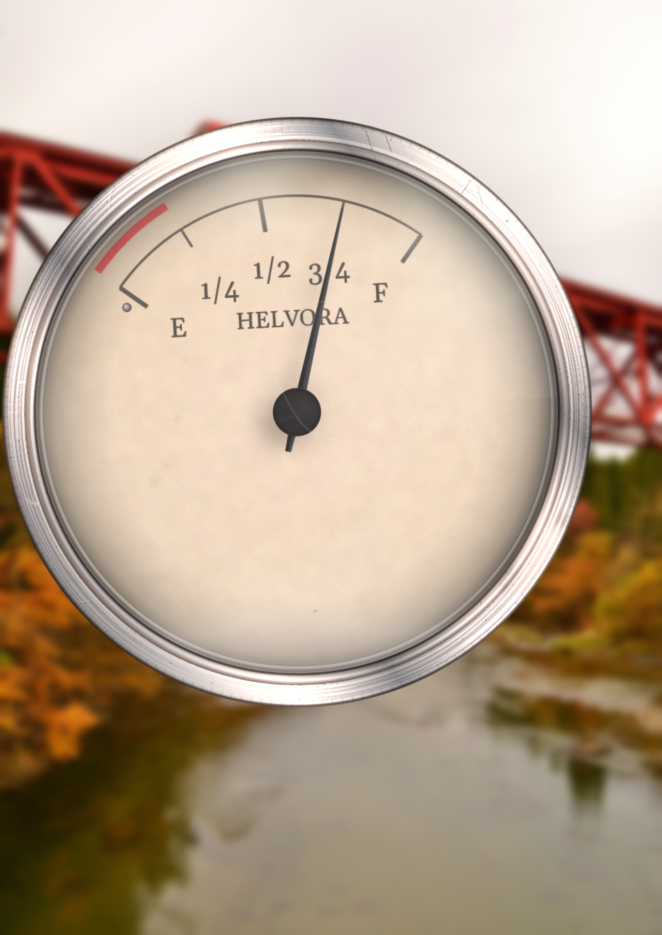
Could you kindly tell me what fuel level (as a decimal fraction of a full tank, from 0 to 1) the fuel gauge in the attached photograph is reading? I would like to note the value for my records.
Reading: 0.75
